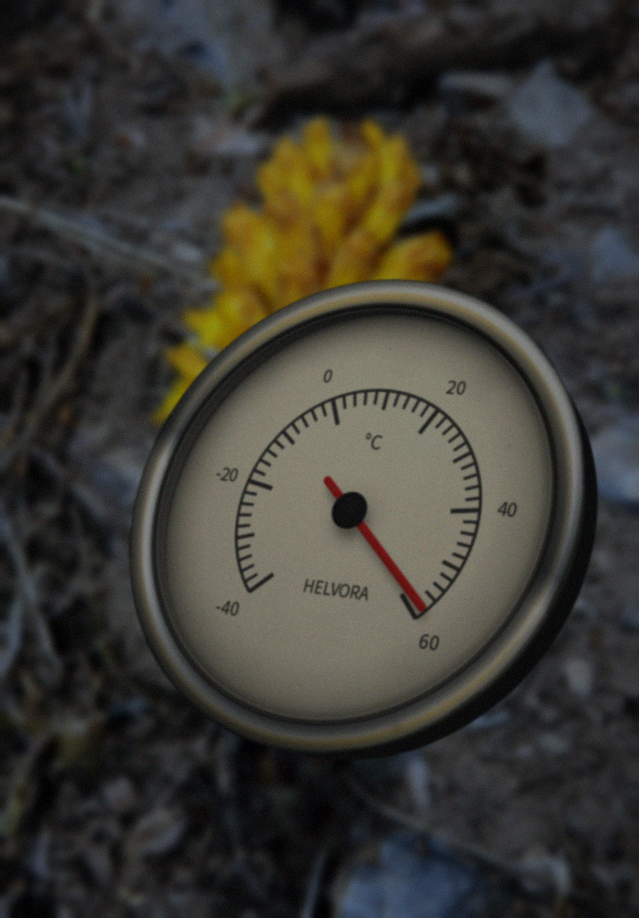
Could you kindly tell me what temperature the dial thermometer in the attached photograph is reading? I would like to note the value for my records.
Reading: 58 °C
